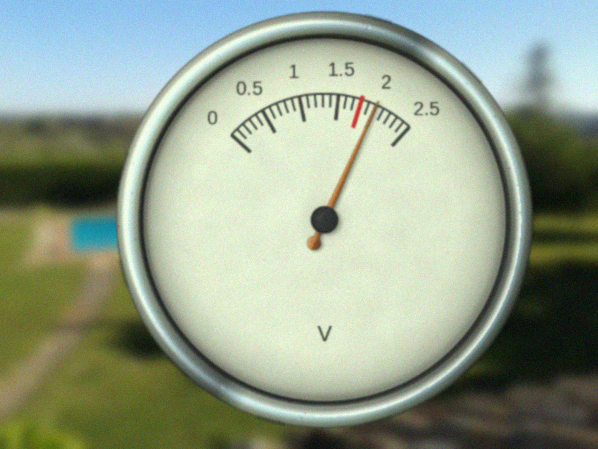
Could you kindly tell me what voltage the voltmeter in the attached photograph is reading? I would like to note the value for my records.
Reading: 2 V
